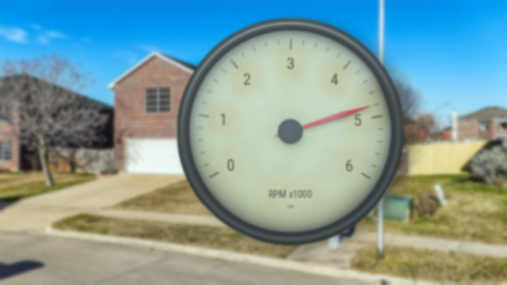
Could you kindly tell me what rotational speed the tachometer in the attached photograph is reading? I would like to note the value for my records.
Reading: 4800 rpm
